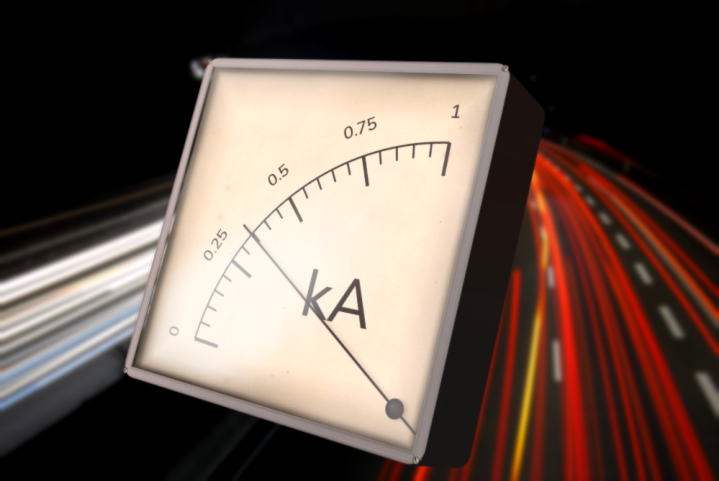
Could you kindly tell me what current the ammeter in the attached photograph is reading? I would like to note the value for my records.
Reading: 0.35 kA
